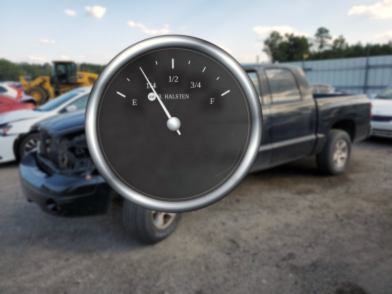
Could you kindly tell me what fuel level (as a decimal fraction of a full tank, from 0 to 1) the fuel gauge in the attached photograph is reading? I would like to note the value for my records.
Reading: 0.25
